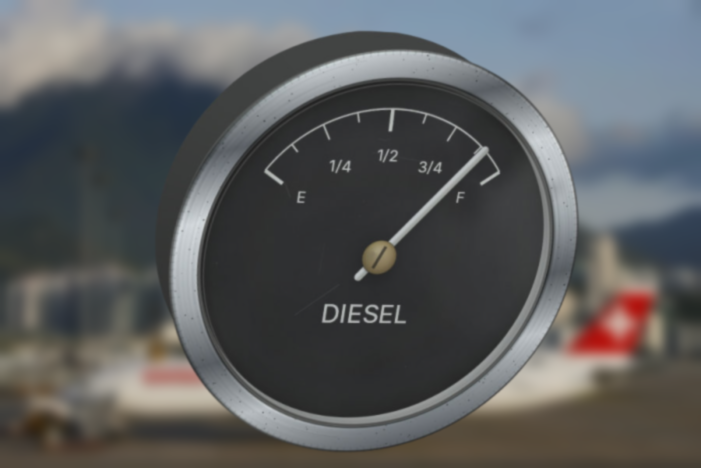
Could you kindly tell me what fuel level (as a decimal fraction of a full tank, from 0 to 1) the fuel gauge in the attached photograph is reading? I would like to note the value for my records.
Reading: 0.875
